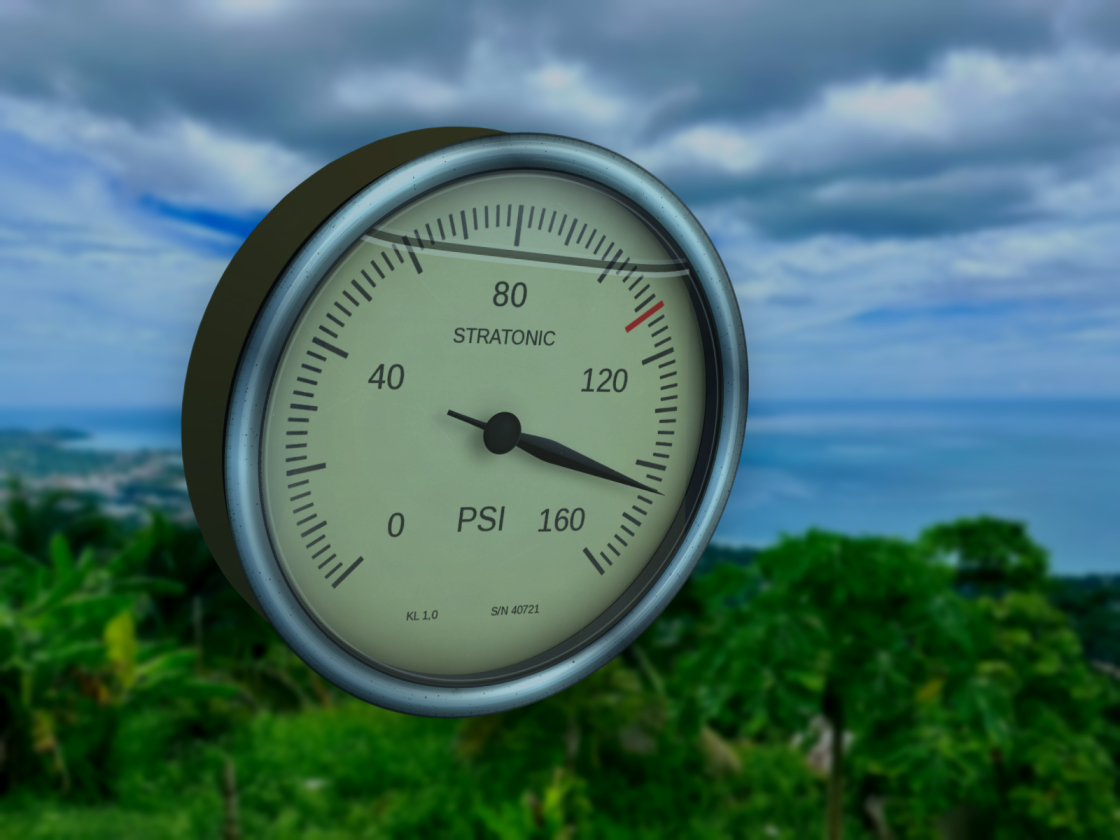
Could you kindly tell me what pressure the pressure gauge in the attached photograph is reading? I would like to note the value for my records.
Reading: 144 psi
